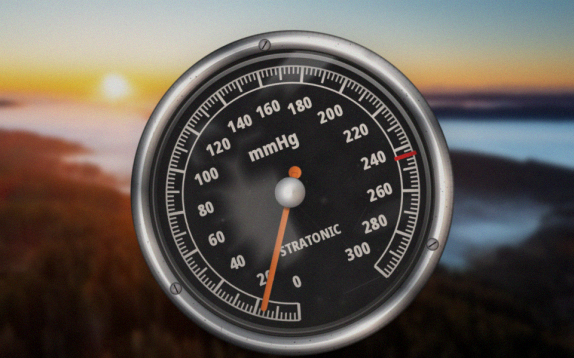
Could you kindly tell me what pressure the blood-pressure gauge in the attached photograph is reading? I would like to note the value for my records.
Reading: 16 mmHg
